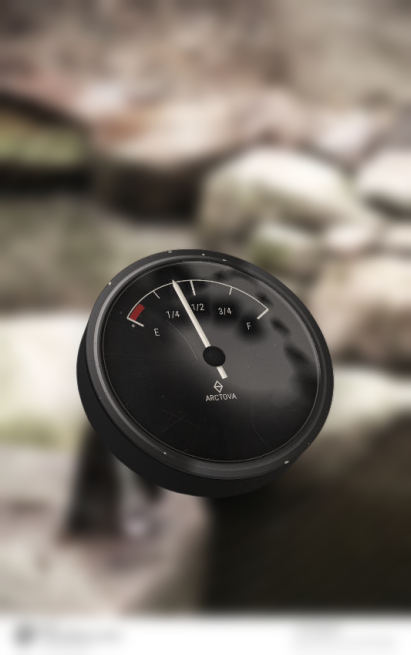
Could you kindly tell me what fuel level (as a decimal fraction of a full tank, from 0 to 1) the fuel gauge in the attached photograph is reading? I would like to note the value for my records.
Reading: 0.375
